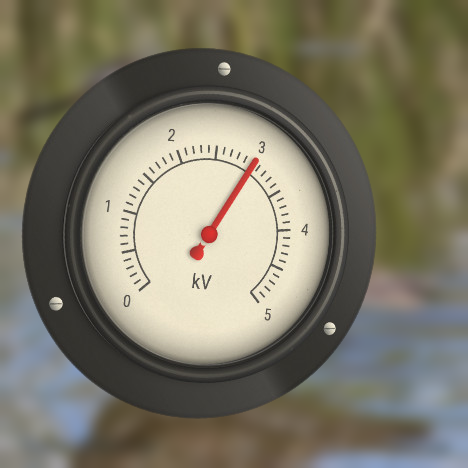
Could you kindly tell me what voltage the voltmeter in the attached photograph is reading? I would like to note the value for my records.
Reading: 3 kV
